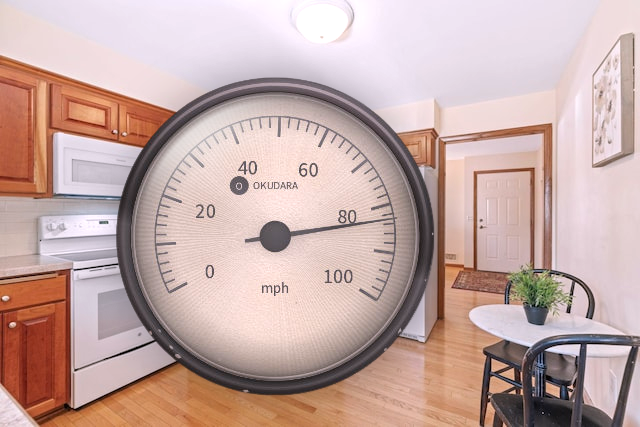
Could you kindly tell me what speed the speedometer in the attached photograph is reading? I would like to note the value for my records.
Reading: 83 mph
